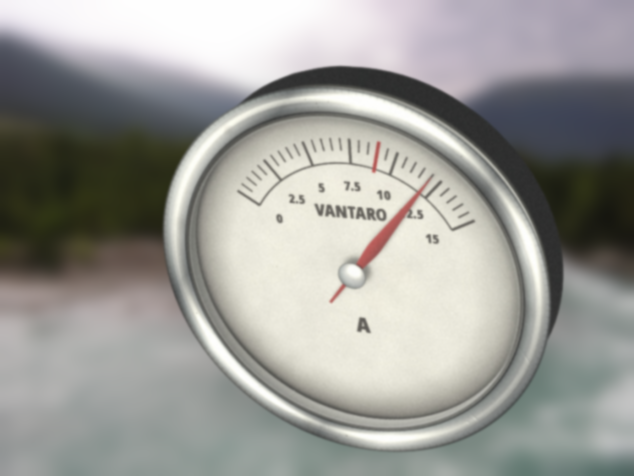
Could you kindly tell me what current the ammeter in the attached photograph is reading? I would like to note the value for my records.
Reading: 12 A
